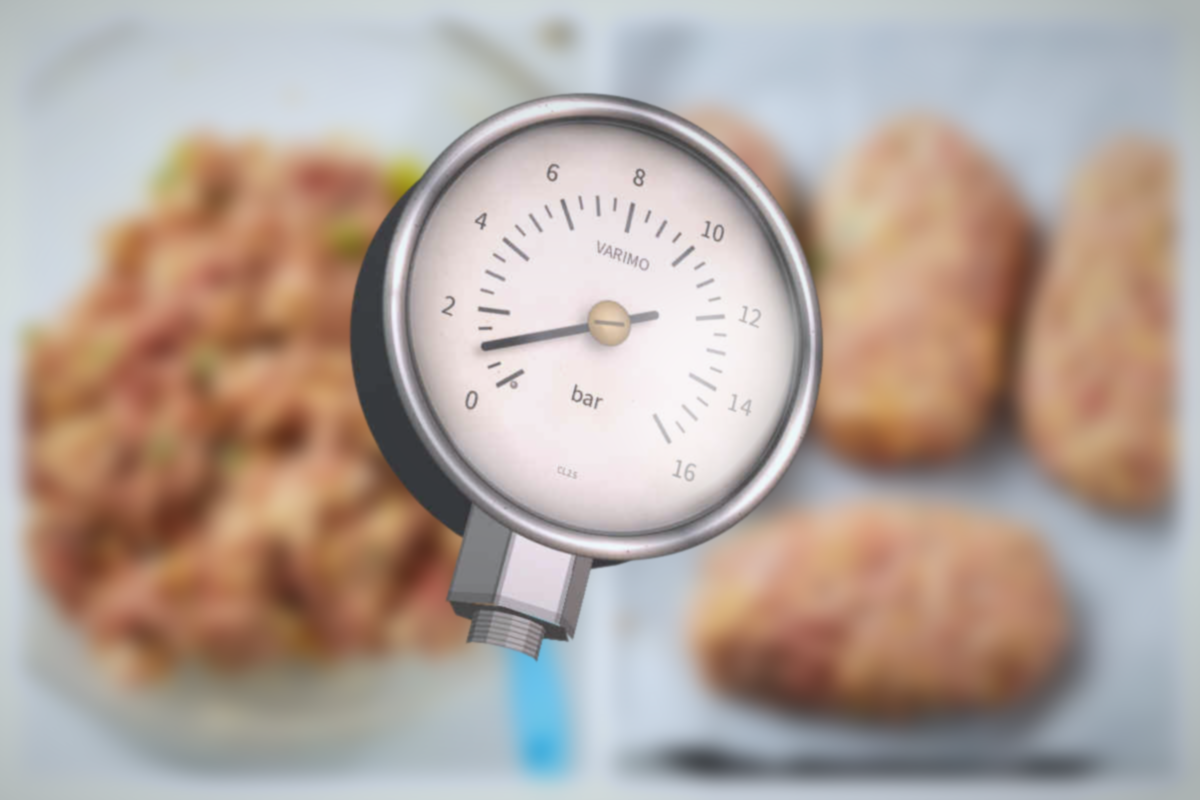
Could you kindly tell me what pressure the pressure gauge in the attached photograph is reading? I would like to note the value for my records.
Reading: 1 bar
